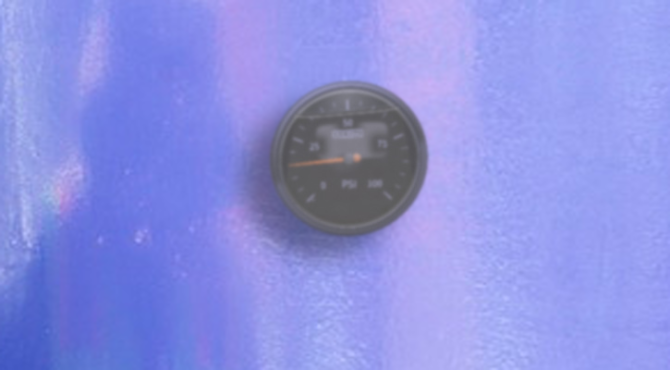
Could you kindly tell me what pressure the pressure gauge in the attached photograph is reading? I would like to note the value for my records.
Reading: 15 psi
